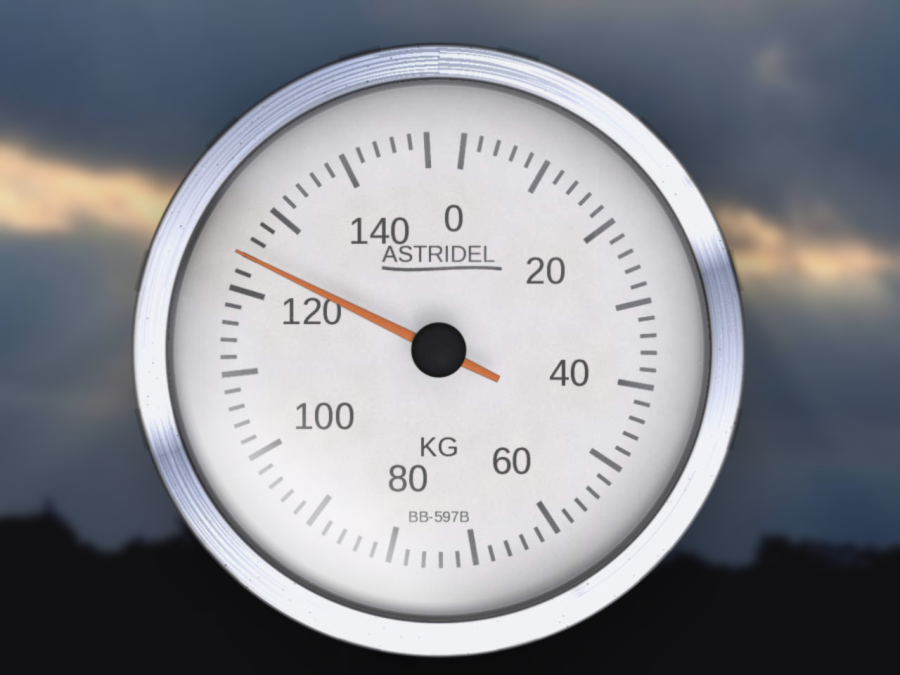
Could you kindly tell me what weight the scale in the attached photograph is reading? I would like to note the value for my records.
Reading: 124 kg
